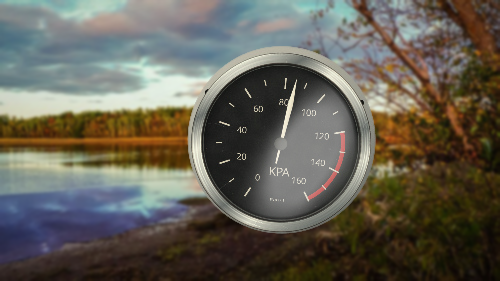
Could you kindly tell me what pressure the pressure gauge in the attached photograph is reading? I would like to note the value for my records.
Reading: 85 kPa
